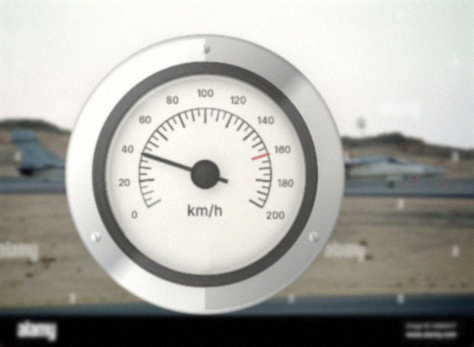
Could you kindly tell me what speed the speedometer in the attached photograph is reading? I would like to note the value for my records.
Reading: 40 km/h
